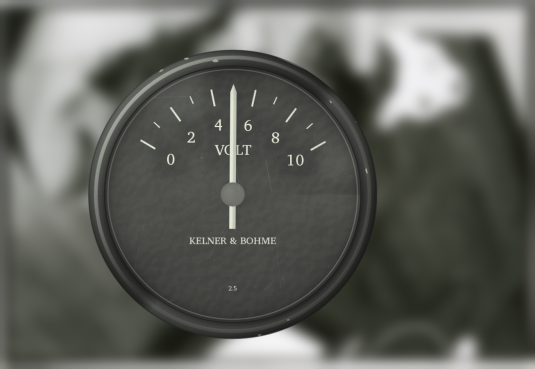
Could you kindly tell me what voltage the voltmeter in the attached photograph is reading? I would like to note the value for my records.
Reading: 5 V
